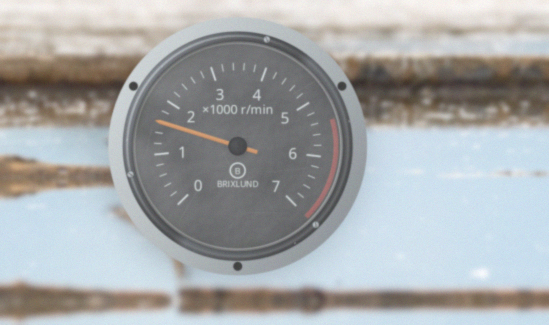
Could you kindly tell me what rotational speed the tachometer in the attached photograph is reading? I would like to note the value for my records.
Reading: 1600 rpm
